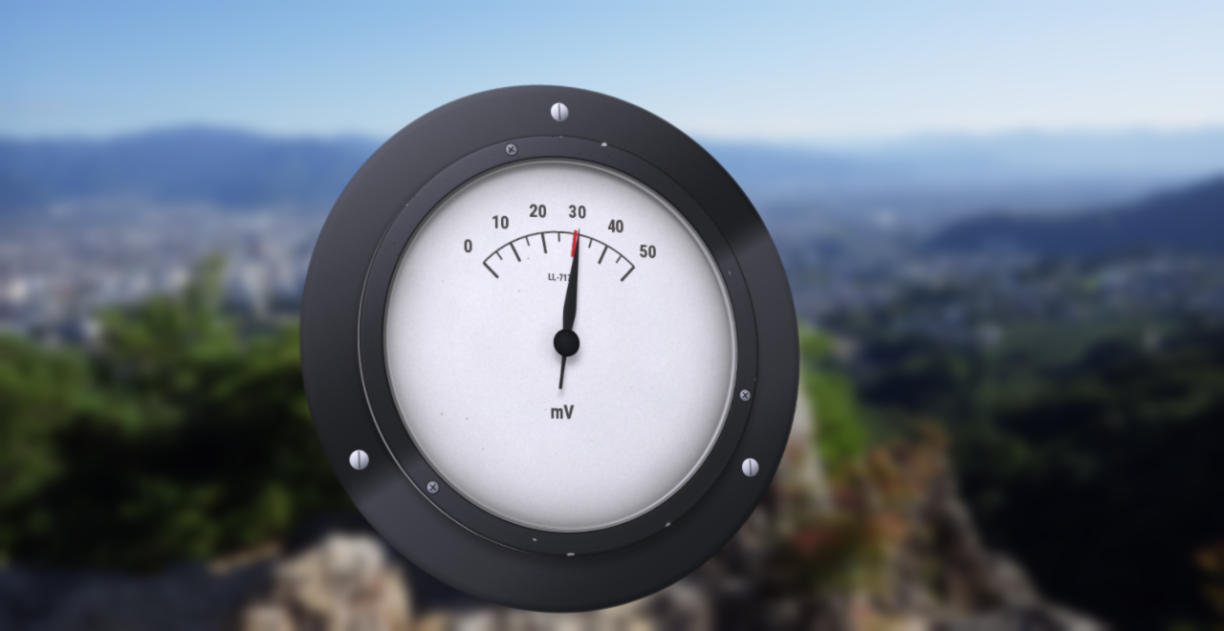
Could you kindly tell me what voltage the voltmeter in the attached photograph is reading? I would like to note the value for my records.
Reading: 30 mV
